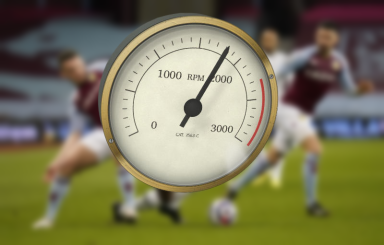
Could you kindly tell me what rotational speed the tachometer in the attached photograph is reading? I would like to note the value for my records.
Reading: 1800 rpm
